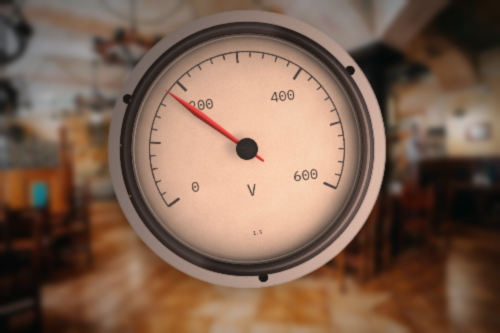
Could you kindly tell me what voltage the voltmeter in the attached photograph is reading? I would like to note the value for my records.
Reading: 180 V
